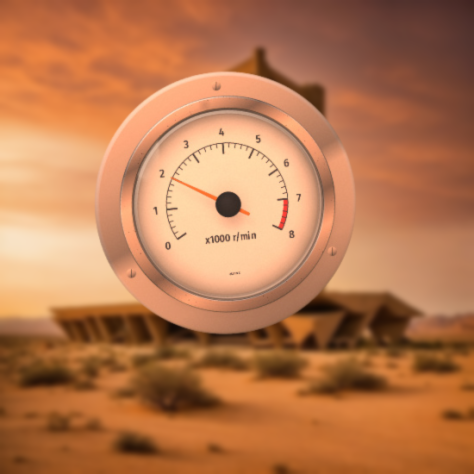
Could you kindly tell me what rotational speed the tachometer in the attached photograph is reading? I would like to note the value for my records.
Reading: 2000 rpm
